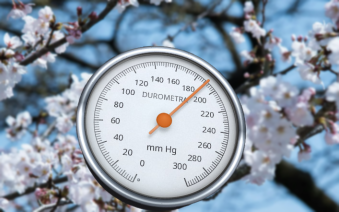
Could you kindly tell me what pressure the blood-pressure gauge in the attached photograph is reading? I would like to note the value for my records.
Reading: 190 mmHg
